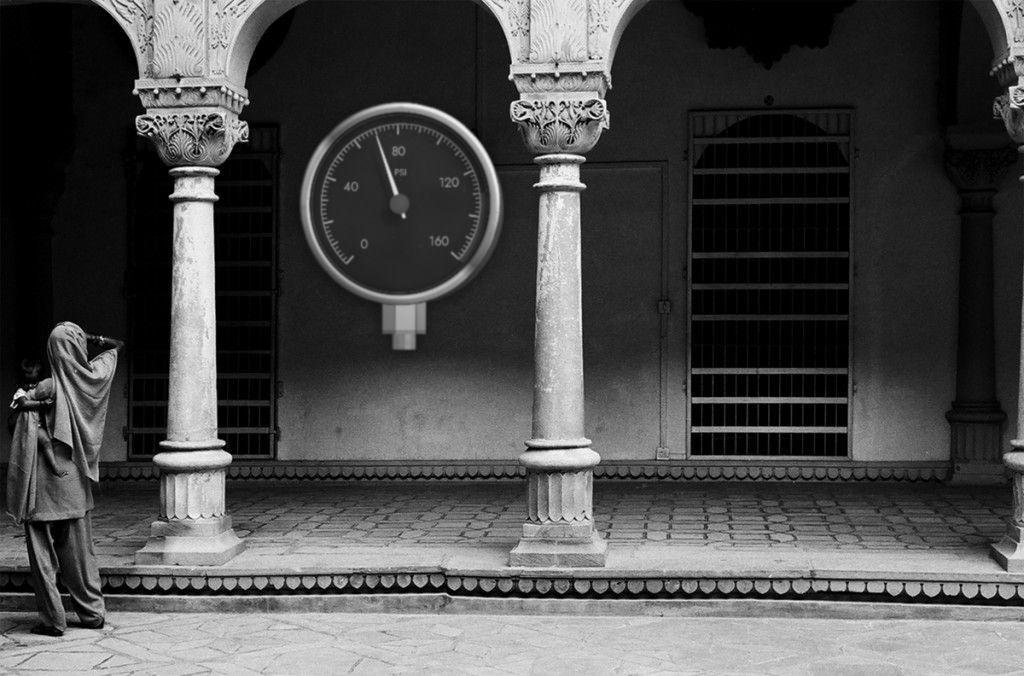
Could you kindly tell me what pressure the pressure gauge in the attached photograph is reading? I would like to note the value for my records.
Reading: 70 psi
